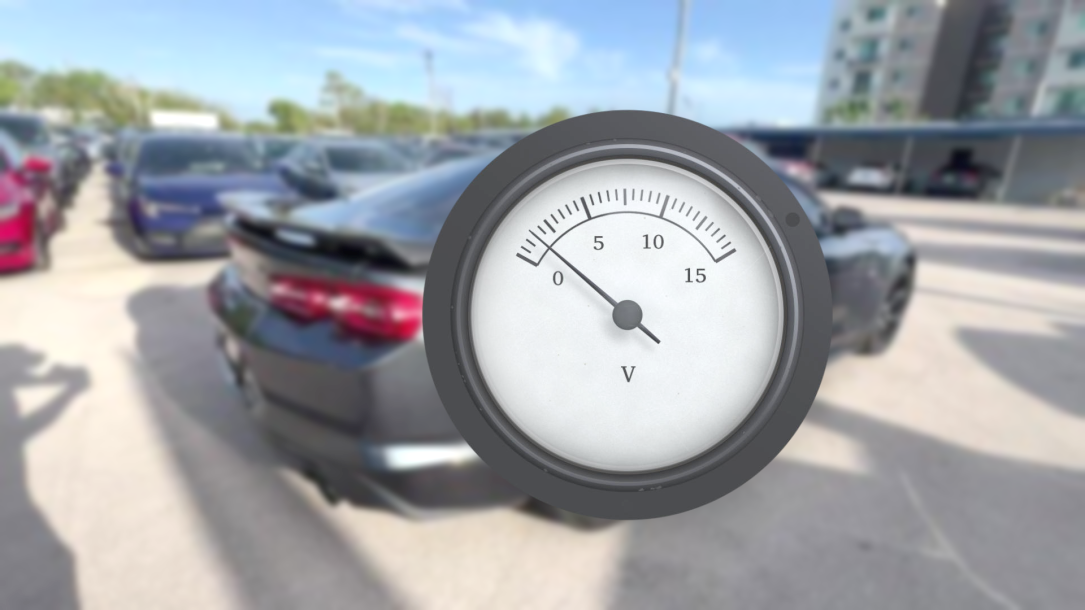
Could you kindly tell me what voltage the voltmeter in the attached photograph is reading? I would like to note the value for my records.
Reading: 1.5 V
